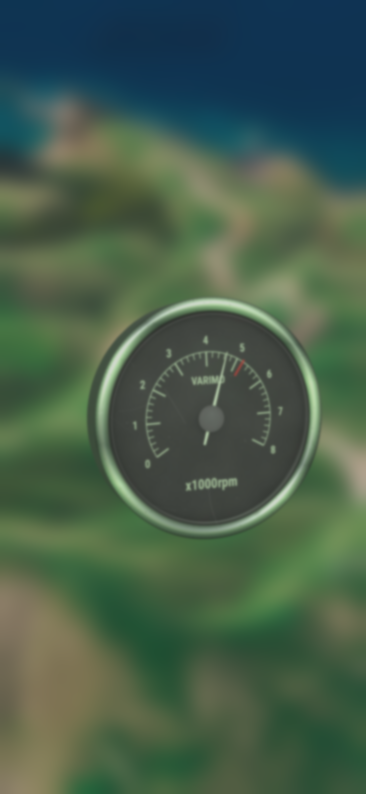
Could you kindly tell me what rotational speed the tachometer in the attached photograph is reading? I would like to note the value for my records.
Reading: 4600 rpm
